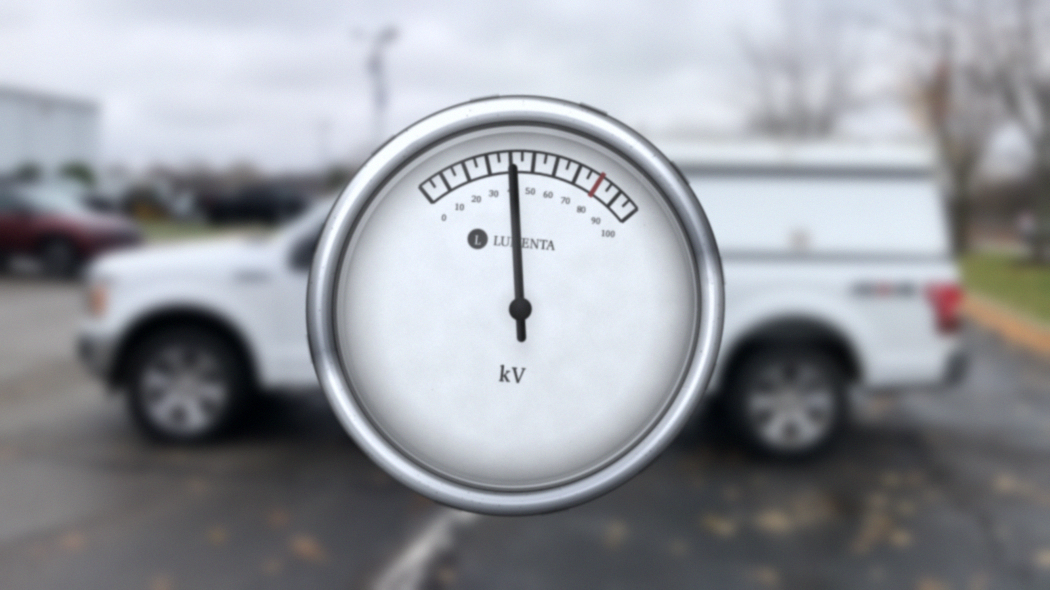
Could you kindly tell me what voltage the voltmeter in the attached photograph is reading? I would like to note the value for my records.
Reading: 40 kV
